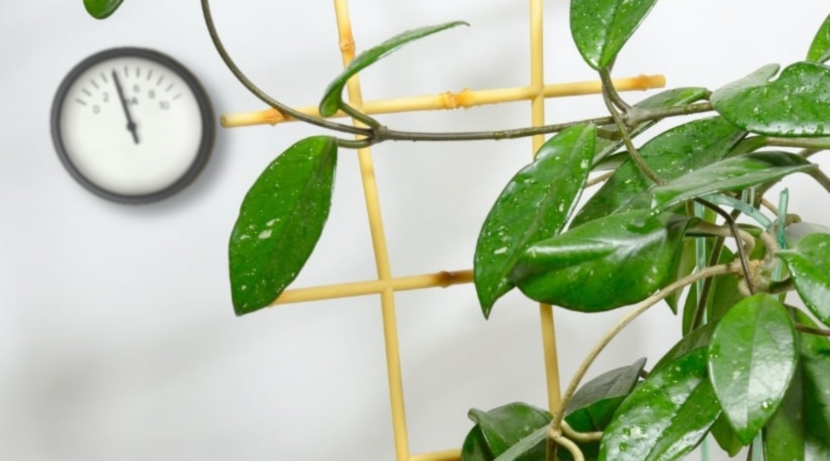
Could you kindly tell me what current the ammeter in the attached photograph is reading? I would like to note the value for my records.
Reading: 4 mA
